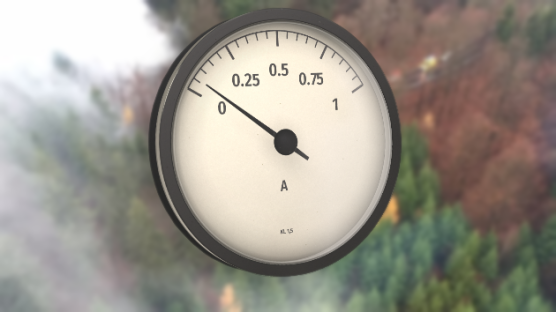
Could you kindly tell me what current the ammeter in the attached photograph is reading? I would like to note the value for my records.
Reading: 0.05 A
